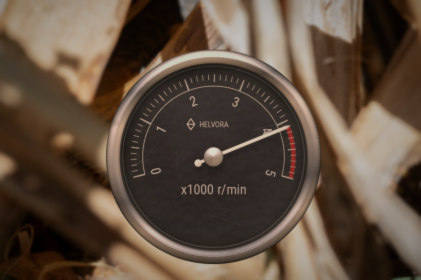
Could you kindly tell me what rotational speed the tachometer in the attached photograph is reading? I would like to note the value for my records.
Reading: 4100 rpm
